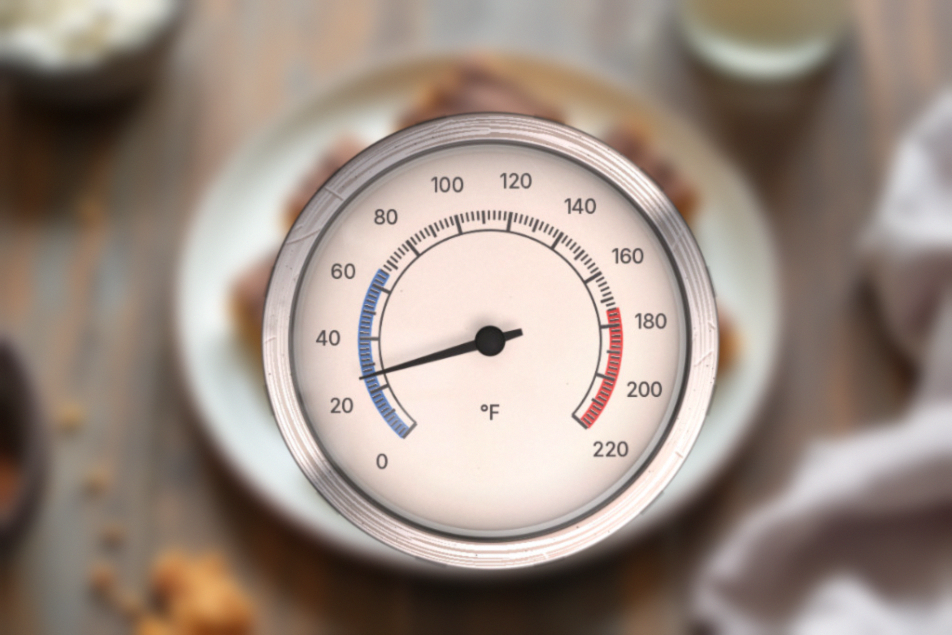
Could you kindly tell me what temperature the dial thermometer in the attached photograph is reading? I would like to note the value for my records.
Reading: 26 °F
